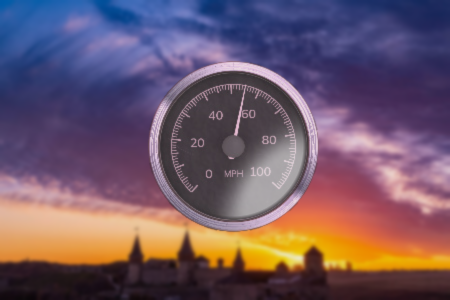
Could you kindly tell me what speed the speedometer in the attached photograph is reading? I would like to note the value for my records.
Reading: 55 mph
